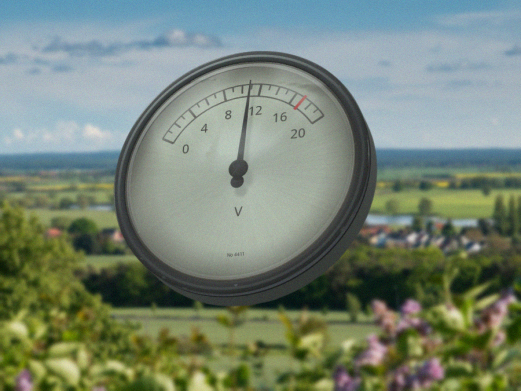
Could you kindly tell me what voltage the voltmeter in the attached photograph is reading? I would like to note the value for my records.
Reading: 11 V
